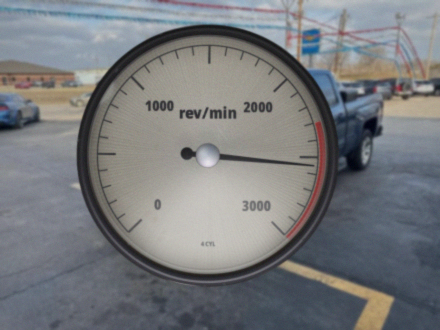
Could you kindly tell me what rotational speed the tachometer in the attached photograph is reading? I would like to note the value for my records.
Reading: 2550 rpm
